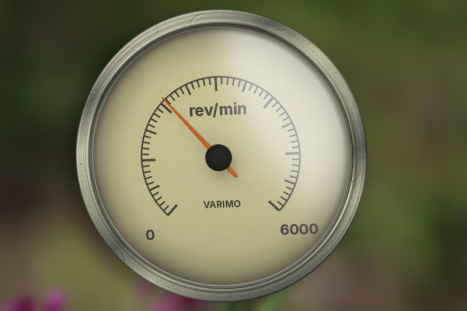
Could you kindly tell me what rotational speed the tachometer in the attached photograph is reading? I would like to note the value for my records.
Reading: 2100 rpm
